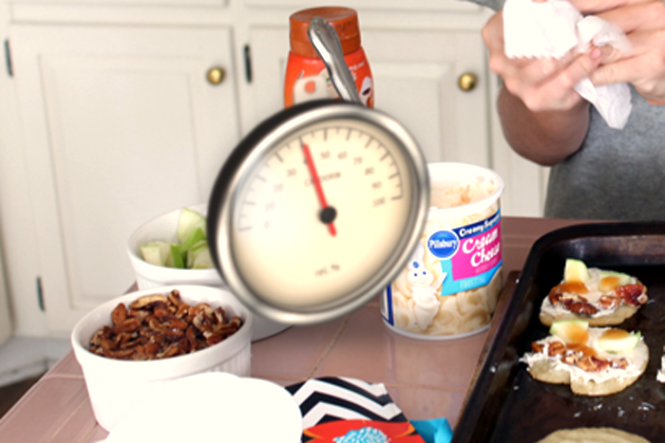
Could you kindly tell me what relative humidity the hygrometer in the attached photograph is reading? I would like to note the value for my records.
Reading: 40 %
